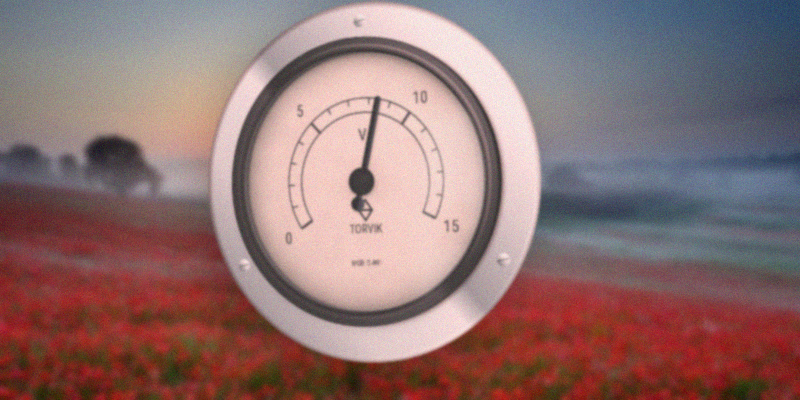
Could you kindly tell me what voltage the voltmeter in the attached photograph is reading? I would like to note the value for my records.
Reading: 8.5 V
